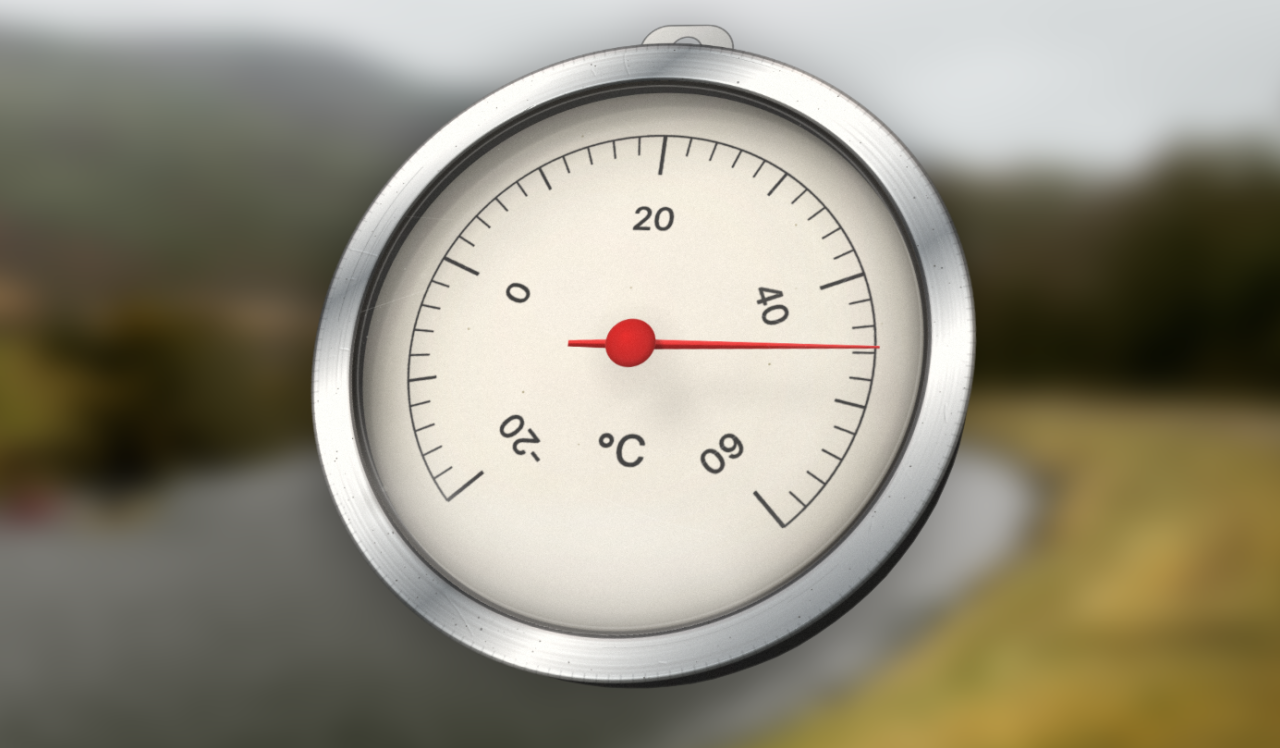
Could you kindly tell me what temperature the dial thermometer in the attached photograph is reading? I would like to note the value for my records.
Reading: 46 °C
